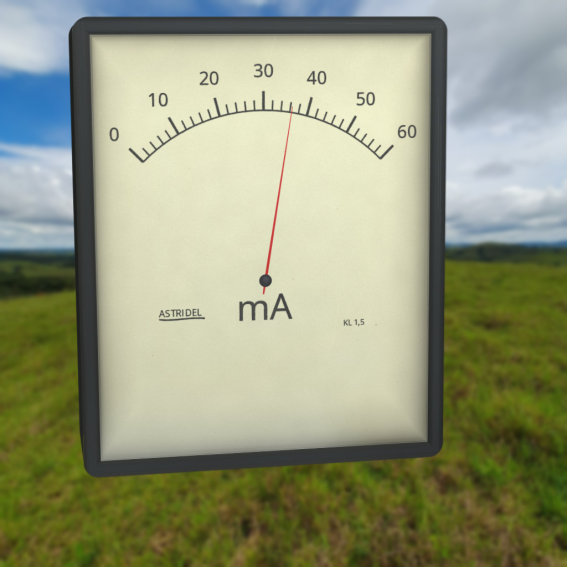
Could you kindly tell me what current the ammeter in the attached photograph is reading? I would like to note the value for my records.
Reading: 36 mA
